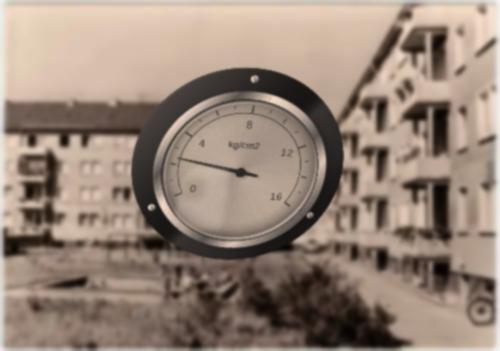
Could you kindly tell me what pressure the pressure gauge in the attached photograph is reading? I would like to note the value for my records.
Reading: 2.5 kg/cm²
